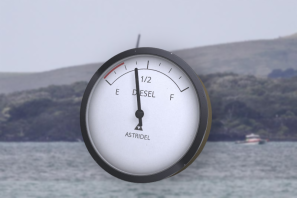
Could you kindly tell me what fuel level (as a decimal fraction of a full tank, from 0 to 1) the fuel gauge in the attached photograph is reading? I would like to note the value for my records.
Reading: 0.375
